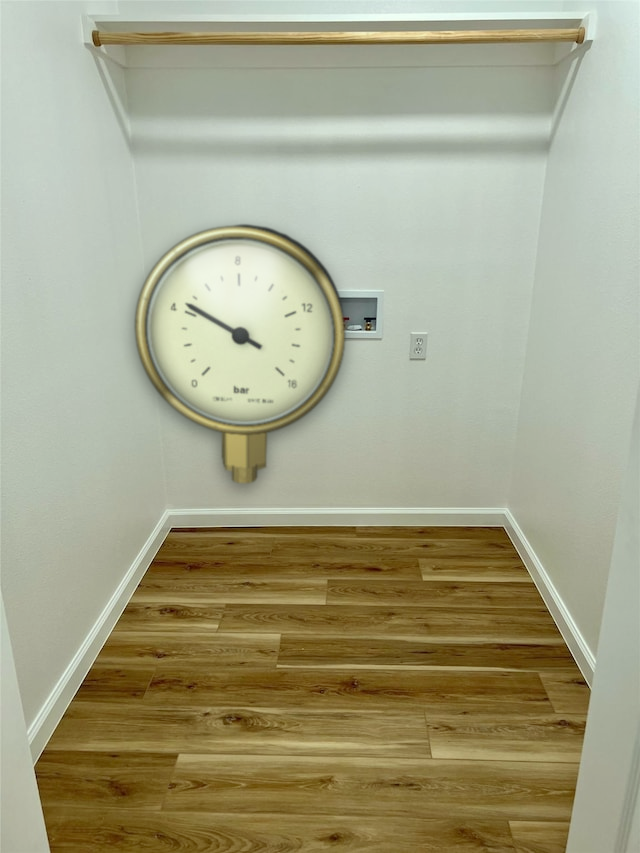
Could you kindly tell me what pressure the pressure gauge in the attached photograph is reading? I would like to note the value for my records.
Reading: 4.5 bar
